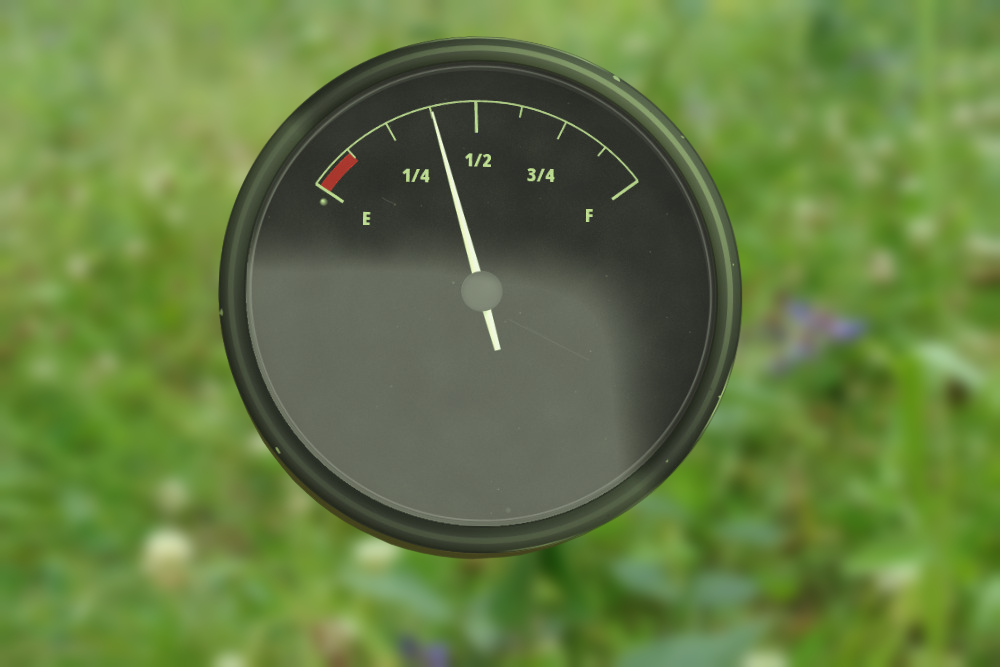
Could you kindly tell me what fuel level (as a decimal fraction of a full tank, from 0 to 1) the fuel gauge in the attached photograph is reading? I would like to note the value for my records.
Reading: 0.375
